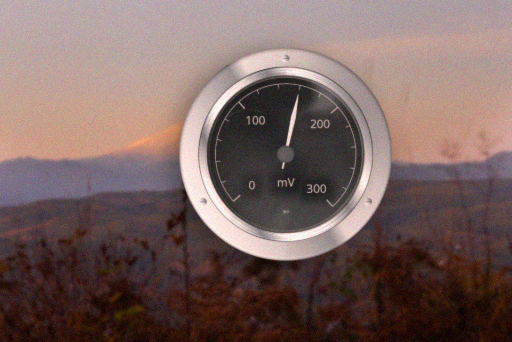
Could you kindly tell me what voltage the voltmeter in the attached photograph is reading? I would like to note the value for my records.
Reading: 160 mV
